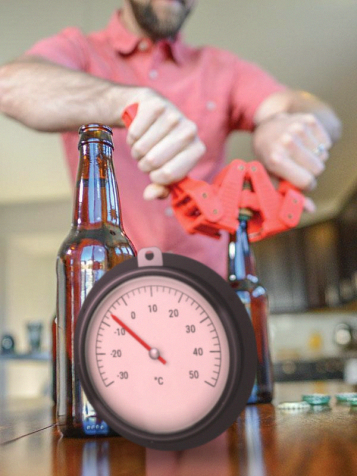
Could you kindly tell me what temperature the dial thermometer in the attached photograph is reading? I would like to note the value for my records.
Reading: -6 °C
